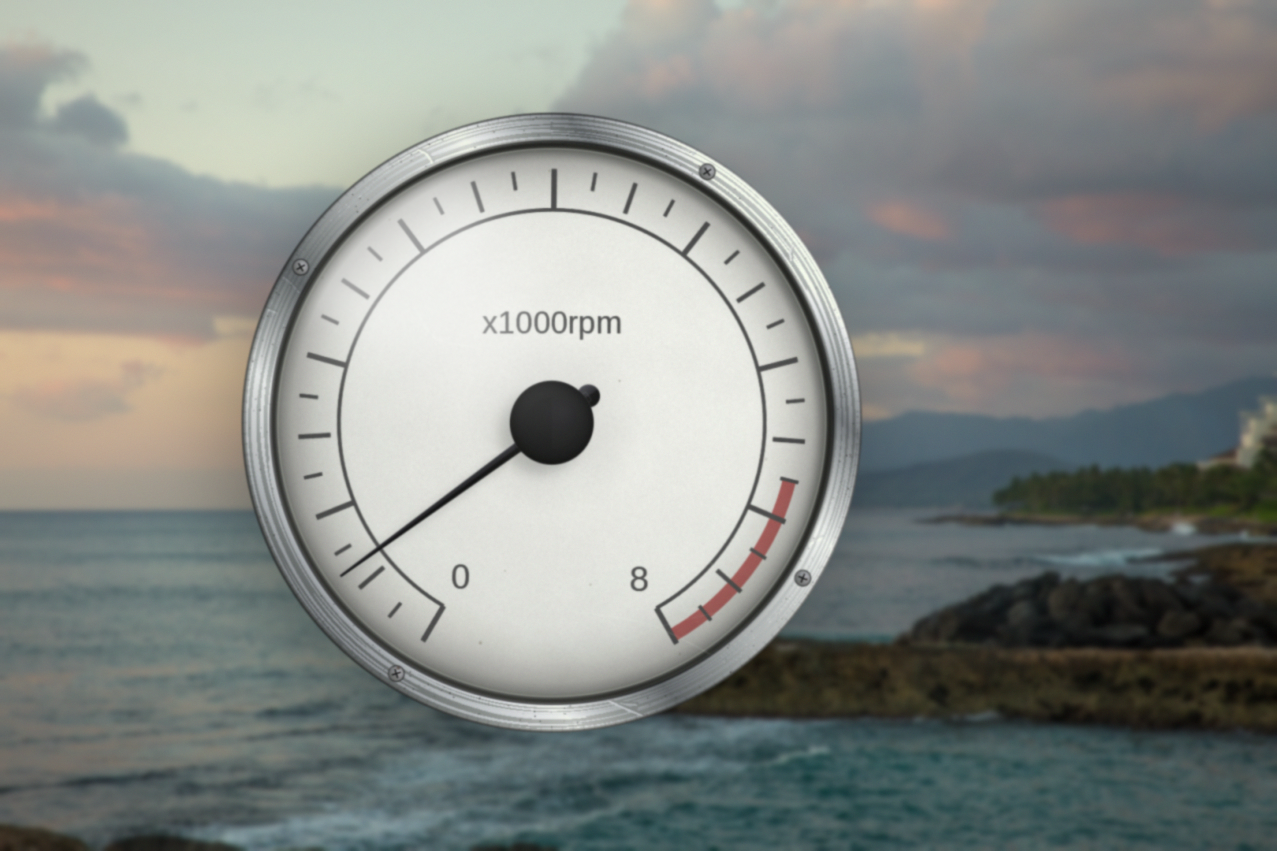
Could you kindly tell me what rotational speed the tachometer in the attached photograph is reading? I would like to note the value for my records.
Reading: 625 rpm
